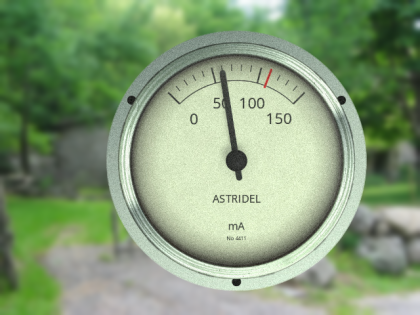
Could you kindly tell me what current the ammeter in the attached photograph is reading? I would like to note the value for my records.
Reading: 60 mA
